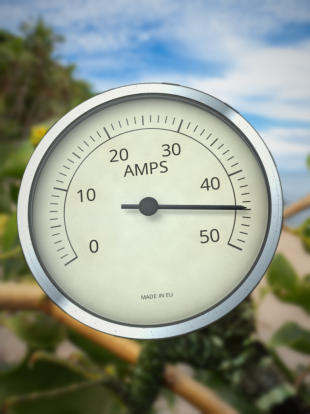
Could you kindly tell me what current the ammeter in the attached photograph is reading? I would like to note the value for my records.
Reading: 45 A
